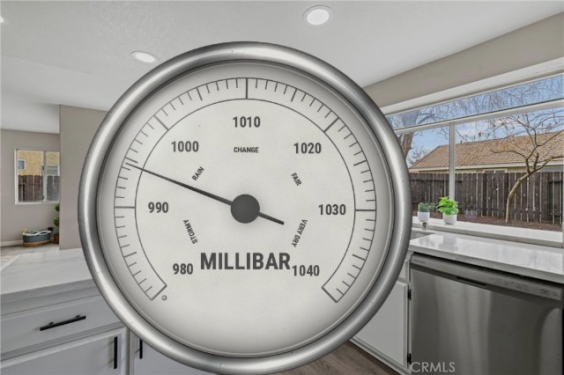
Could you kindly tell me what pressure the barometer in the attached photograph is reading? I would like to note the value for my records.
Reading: 994.5 mbar
